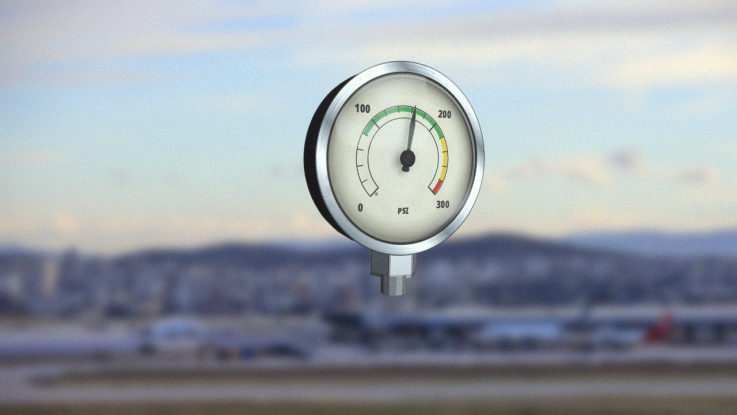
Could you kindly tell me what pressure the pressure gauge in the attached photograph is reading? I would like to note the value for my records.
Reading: 160 psi
